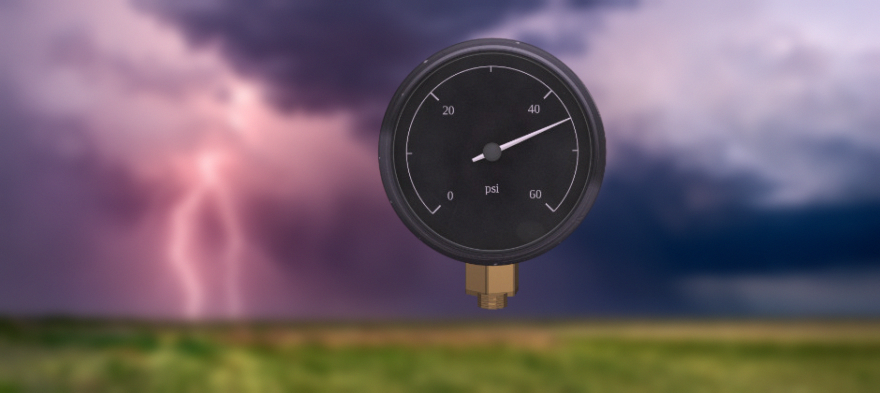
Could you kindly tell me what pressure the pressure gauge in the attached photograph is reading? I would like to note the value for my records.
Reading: 45 psi
